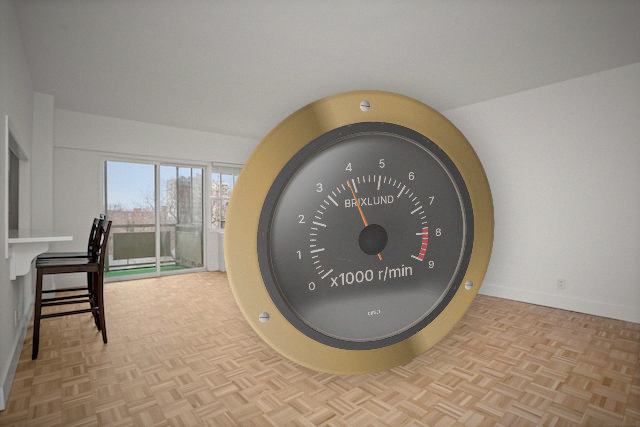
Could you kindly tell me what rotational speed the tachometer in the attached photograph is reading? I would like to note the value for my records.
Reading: 3800 rpm
